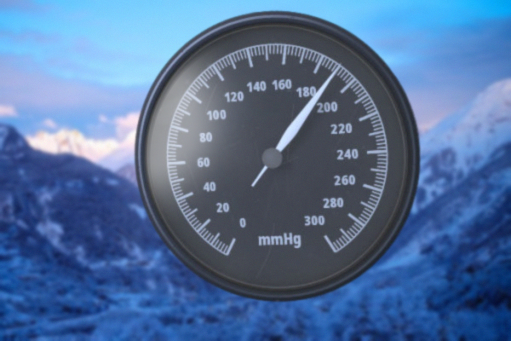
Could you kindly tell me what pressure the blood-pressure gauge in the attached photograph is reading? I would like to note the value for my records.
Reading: 190 mmHg
